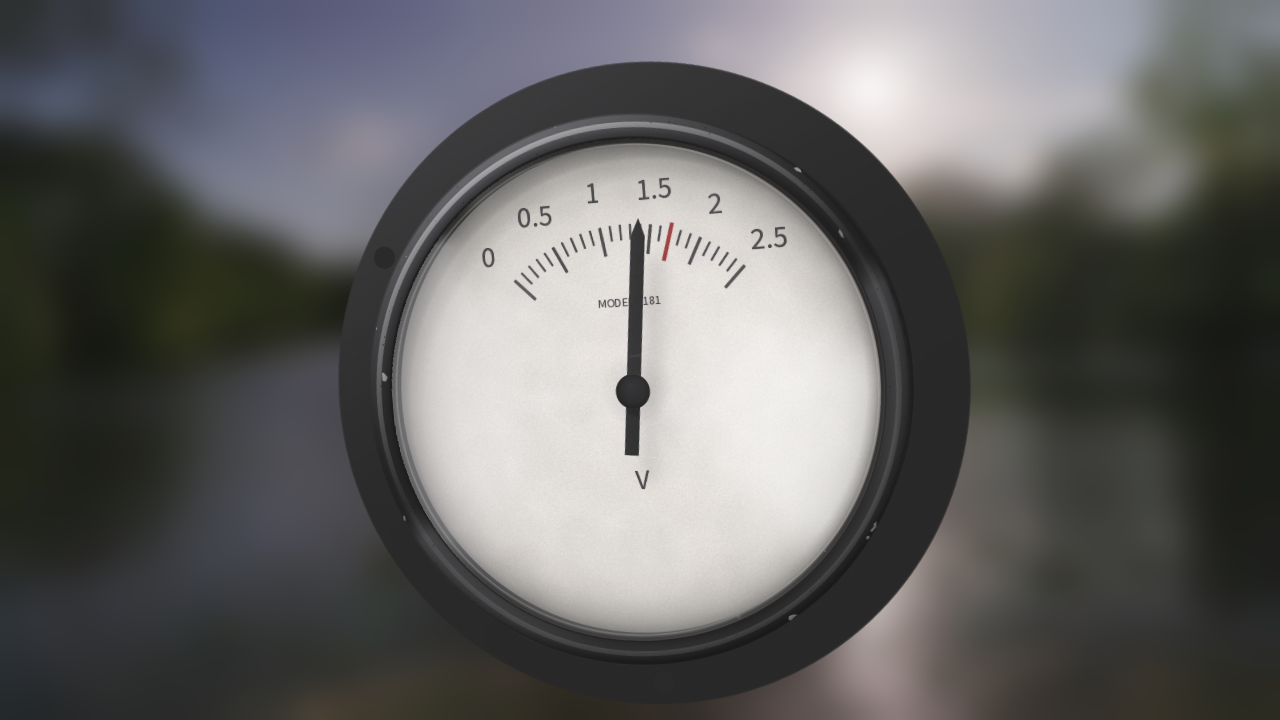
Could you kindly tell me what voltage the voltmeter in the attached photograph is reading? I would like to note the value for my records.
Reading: 1.4 V
